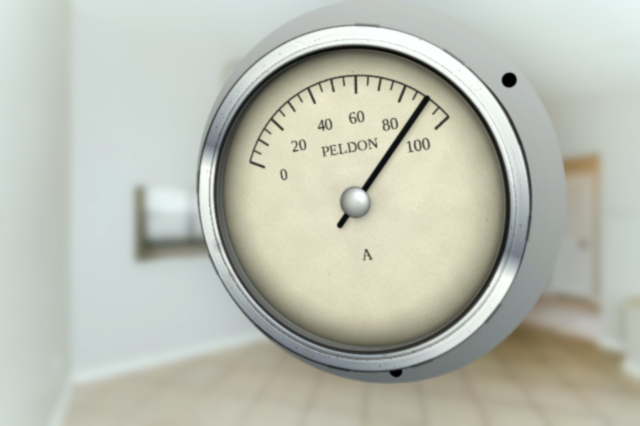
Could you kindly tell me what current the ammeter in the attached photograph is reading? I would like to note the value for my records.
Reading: 90 A
